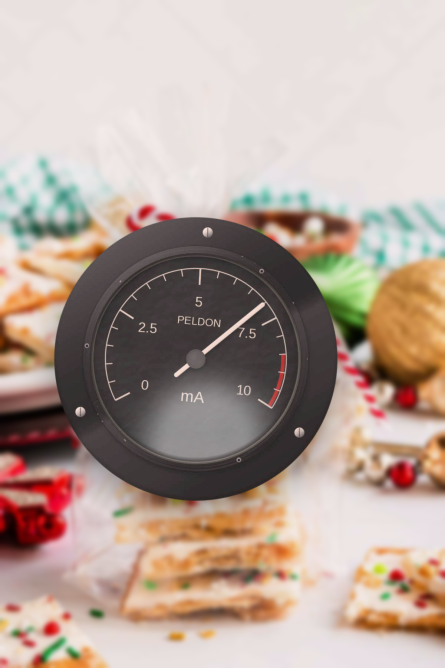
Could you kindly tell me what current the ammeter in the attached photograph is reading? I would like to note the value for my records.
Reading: 7 mA
